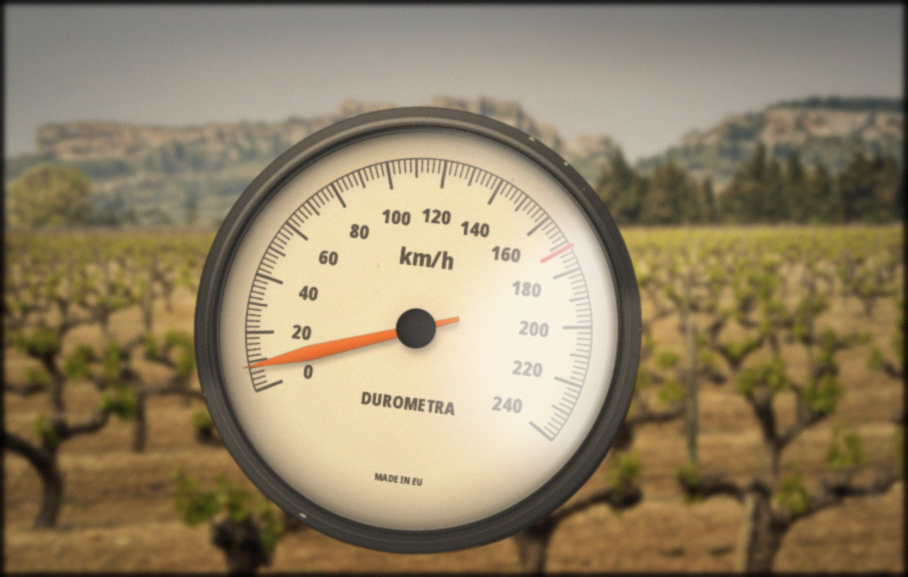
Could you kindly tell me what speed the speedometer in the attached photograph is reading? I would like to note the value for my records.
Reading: 8 km/h
